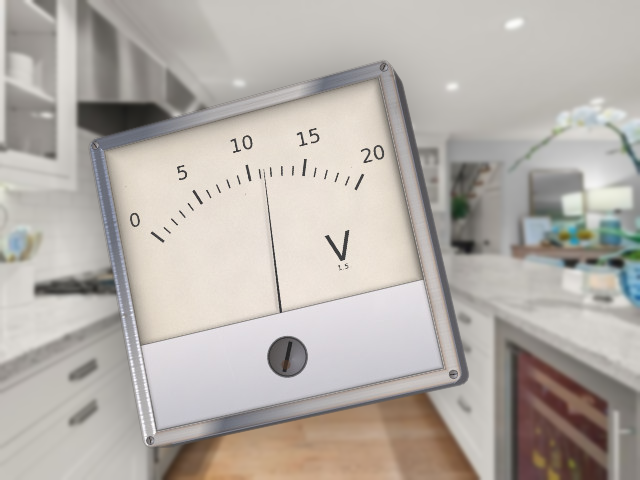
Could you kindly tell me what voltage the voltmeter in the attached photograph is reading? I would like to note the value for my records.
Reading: 11.5 V
